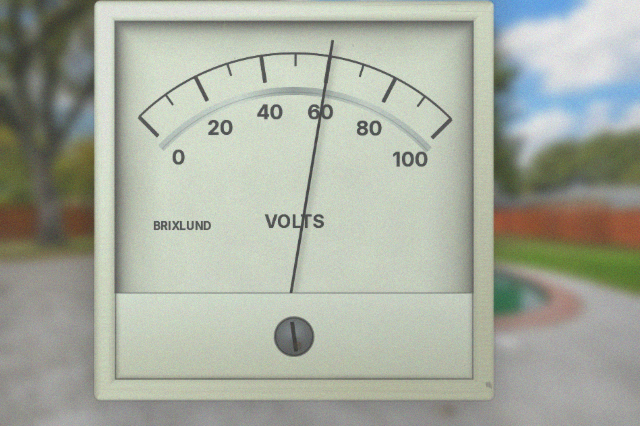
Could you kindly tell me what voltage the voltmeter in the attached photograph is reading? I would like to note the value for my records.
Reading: 60 V
